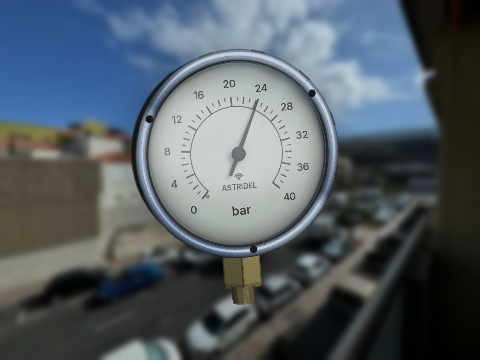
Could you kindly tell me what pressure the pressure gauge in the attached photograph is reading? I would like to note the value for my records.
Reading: 24 bar
